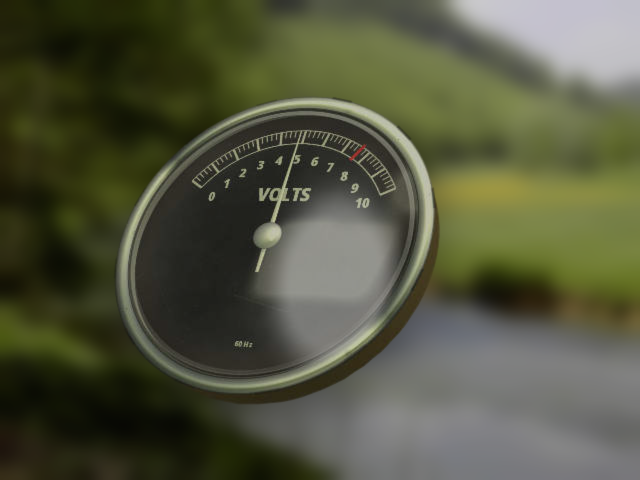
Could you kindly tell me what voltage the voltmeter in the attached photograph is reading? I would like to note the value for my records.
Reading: 5 V
